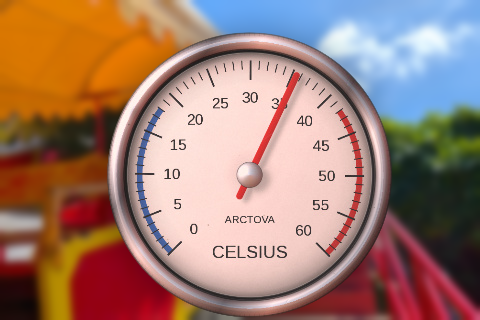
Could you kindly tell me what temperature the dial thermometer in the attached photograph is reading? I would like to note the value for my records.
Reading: 35.5 °C
